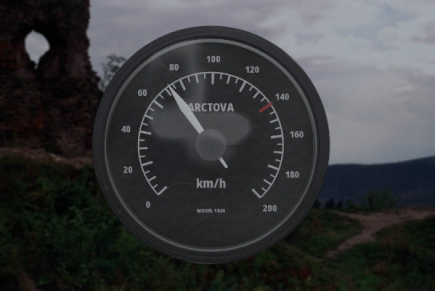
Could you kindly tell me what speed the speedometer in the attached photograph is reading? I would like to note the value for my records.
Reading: 72.5 km/h
